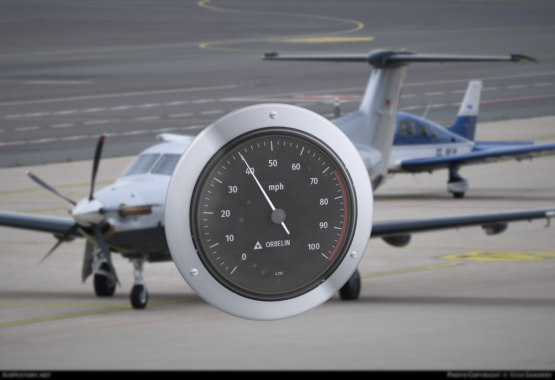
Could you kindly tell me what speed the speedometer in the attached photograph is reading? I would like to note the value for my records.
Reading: 40 mph
